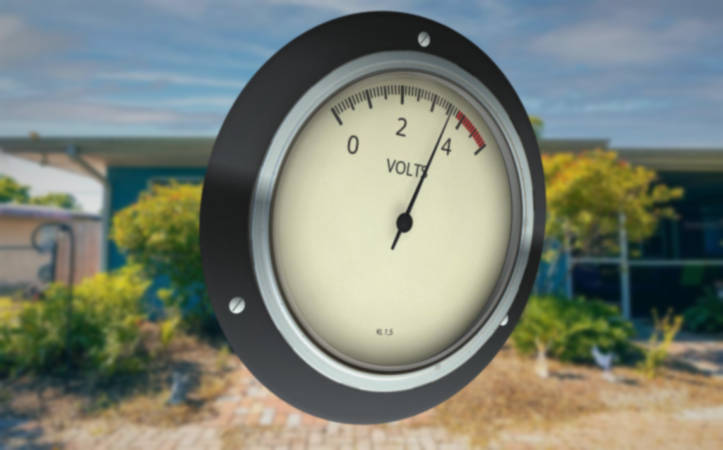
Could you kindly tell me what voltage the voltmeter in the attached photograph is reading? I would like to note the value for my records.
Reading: 3.5 V
